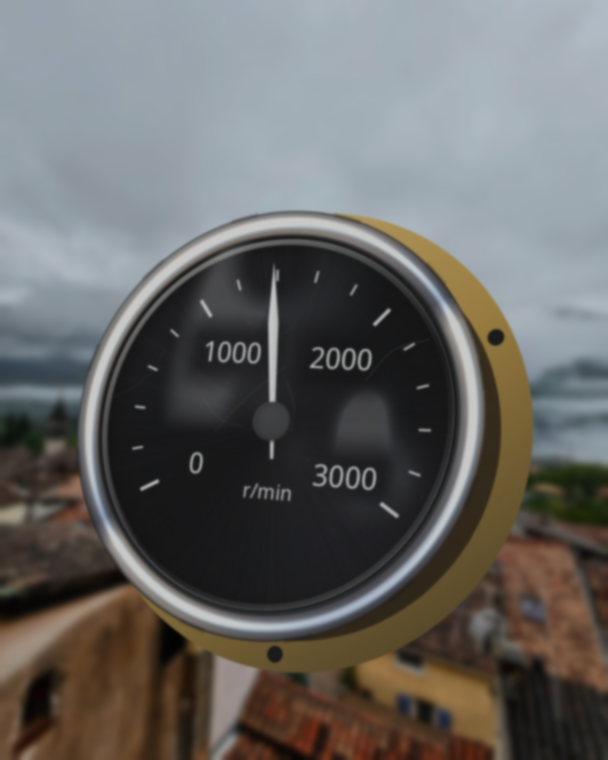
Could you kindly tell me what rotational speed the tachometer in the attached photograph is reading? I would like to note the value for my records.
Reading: 1400 rpm
